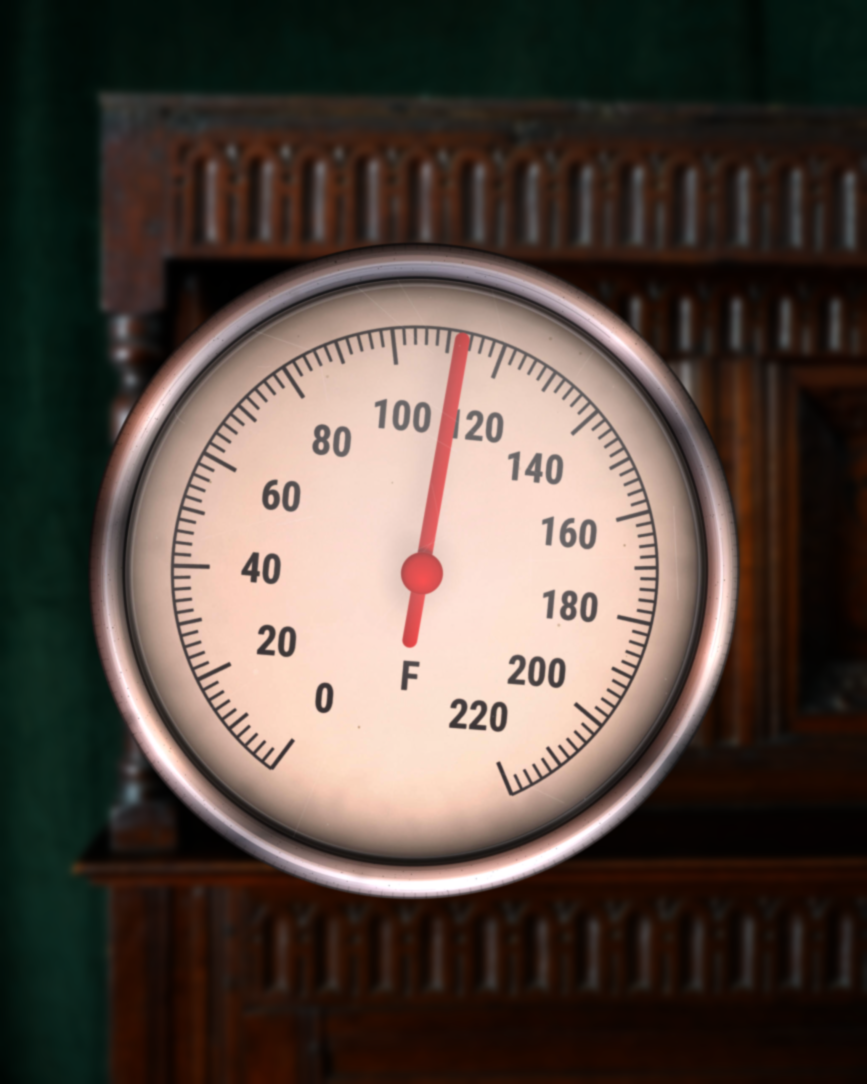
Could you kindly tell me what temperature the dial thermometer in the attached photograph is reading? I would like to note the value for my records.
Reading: 112 °F
